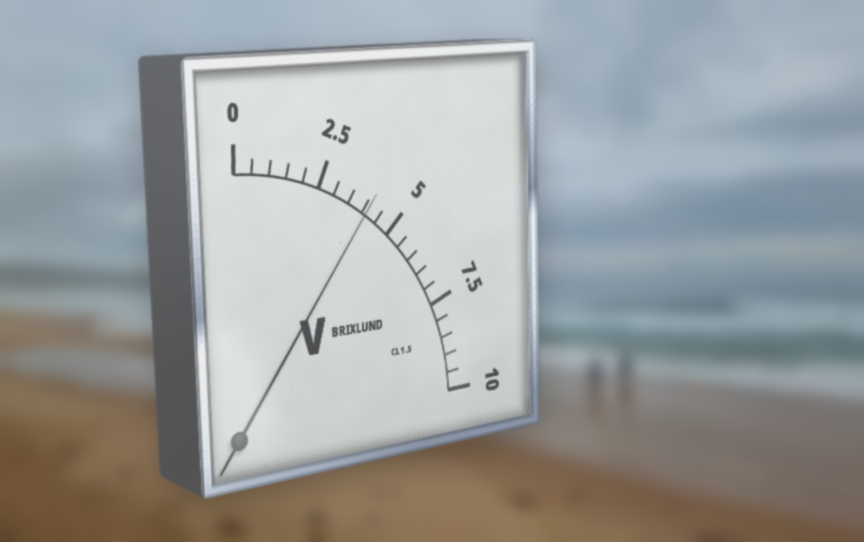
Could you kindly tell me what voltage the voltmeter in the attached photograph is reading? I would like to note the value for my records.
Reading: 4 V
